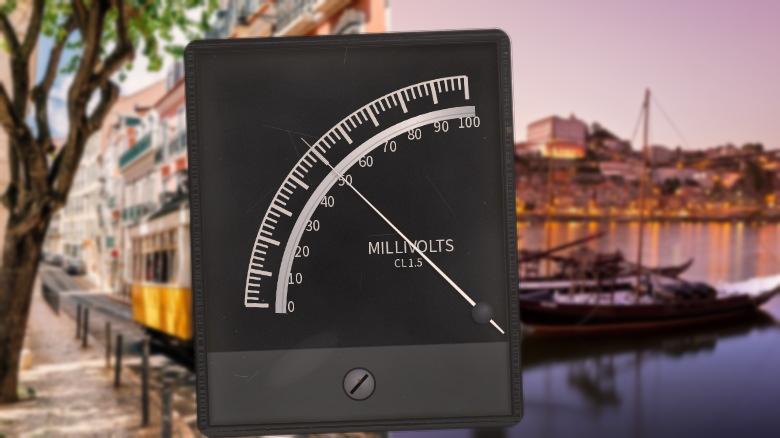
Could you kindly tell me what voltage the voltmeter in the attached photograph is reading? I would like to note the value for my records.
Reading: 50 mV
